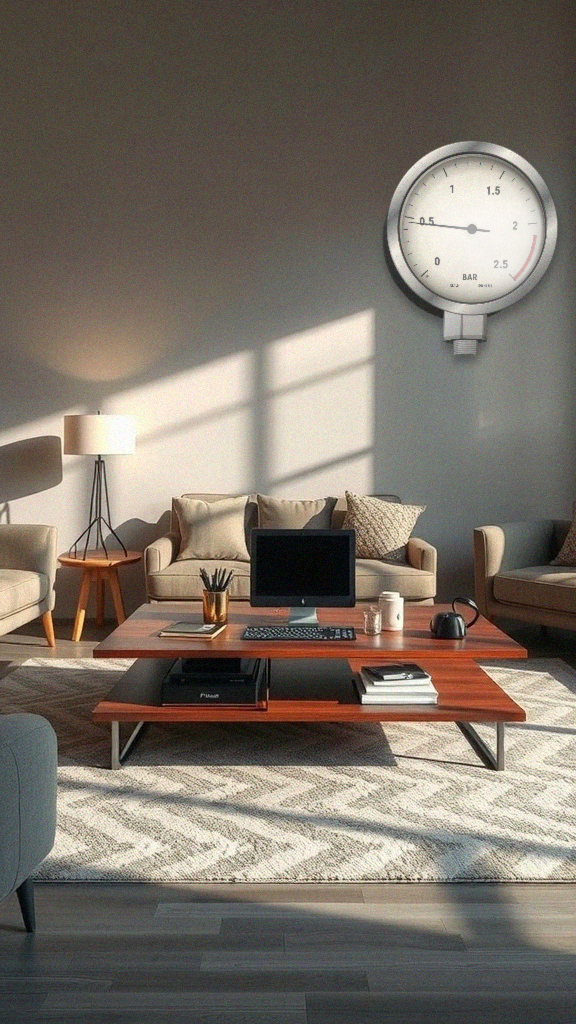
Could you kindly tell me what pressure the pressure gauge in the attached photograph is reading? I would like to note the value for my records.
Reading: 0.45 bar
